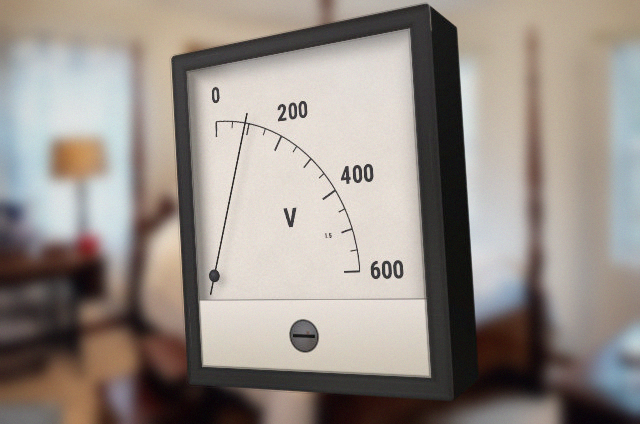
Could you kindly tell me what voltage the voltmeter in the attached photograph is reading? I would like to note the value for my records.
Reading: 100 V
